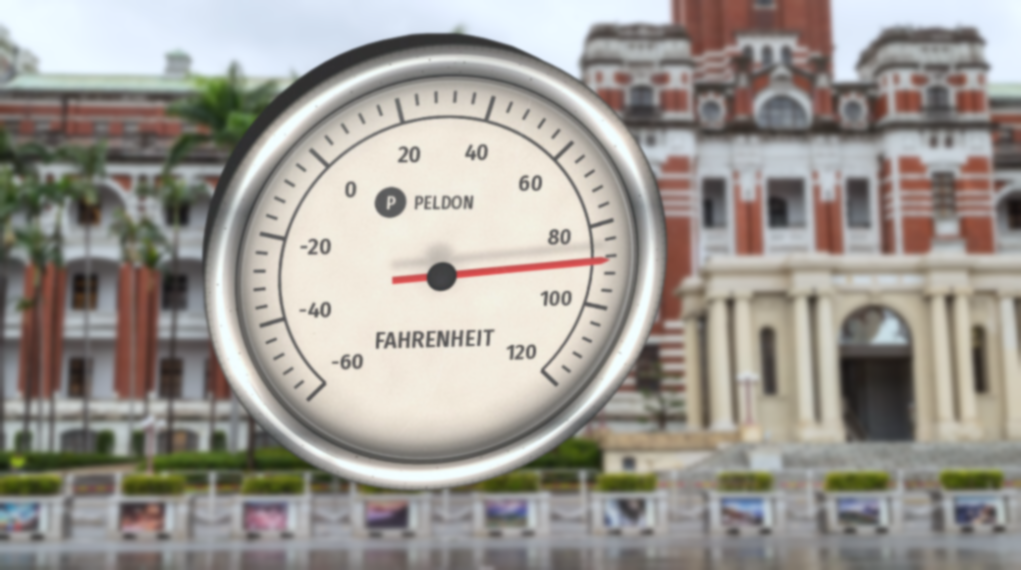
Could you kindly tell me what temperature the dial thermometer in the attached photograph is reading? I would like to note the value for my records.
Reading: 88 °F
